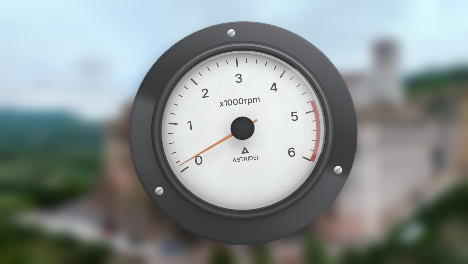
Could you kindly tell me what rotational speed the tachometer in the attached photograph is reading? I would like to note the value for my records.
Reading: 100 rpm
